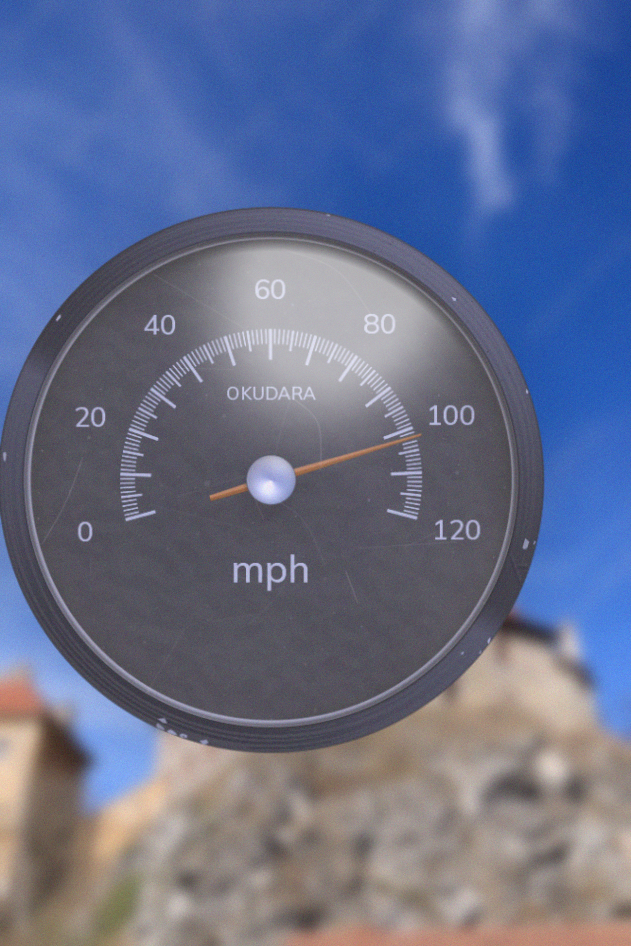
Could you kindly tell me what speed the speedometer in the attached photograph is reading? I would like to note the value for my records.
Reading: 102 mph
